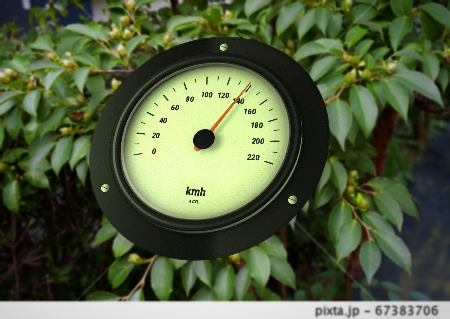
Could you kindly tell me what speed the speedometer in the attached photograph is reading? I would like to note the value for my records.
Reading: 140 km/h
